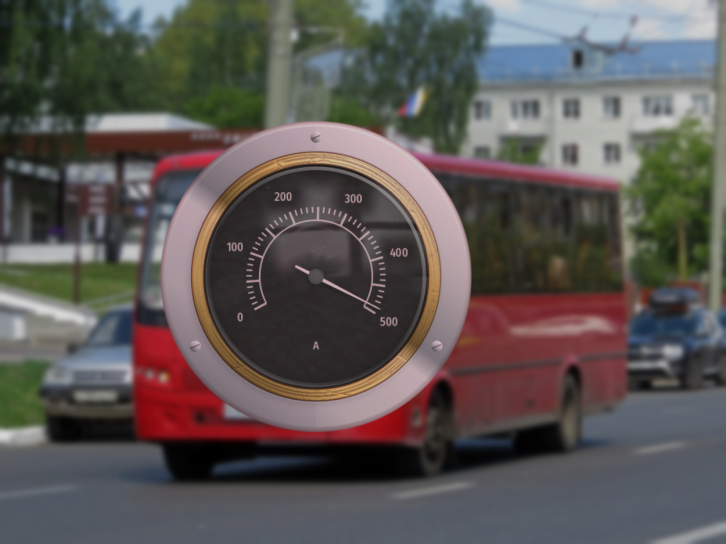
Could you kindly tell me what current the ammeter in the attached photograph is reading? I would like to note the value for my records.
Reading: 490 A
